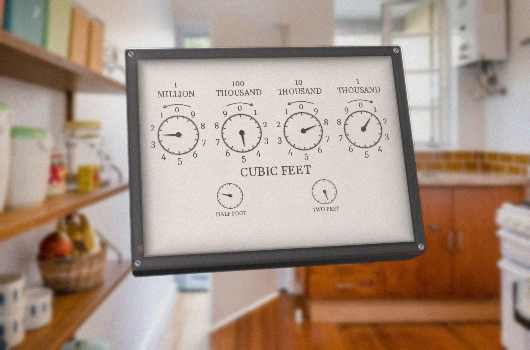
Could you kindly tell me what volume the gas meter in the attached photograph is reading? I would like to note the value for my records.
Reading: 248100 ft³
